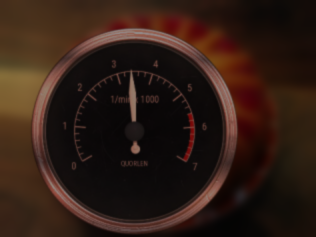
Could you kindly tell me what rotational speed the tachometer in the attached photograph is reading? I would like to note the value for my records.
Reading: 3400 rpm
